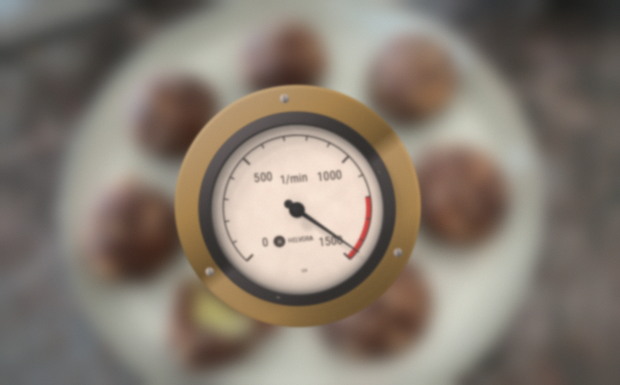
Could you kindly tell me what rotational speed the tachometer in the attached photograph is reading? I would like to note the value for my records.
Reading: 1450 rpm
